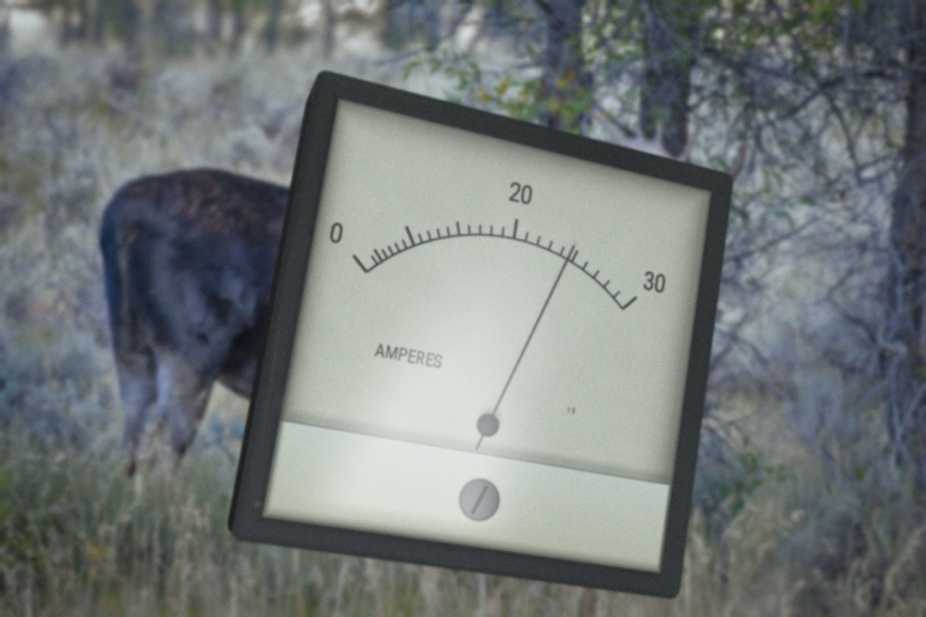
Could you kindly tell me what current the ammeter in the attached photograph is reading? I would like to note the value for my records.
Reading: 24.5 A
